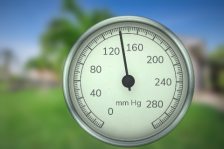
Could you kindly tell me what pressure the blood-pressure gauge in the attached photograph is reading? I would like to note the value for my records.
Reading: 140 mmHg
